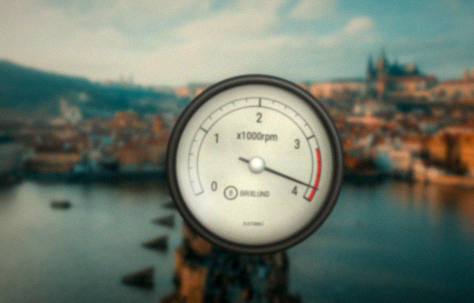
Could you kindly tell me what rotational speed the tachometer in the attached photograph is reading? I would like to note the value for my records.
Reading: 3800 rpm
